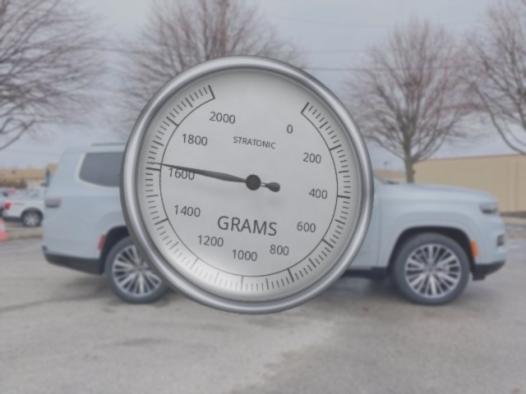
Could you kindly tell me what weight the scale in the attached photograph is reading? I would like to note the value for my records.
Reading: 1620 g
